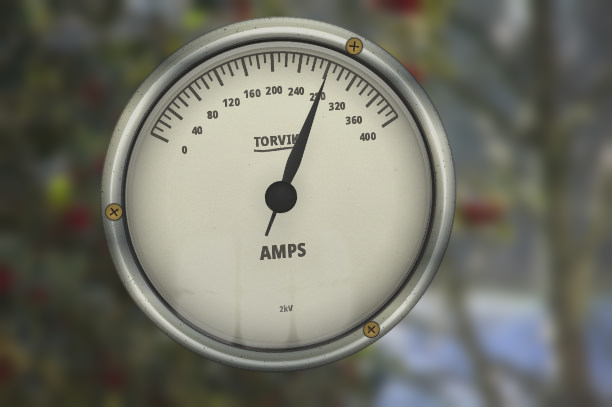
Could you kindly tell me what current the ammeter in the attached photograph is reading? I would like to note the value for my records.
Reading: 280 A
